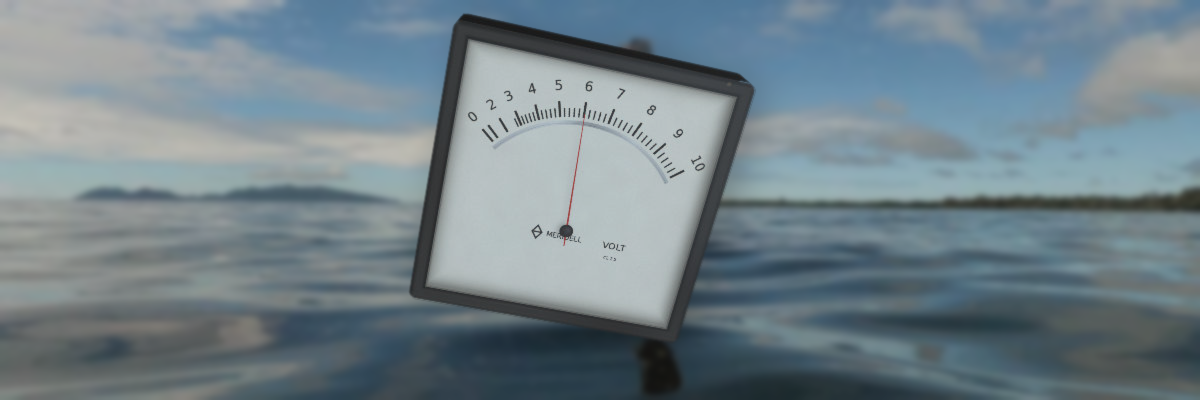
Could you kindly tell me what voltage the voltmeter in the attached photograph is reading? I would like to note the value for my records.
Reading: 6 V
